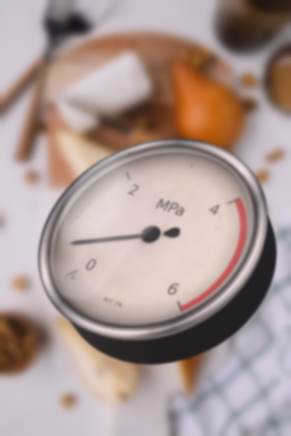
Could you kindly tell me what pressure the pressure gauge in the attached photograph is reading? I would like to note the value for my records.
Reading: 0.5 MPa
